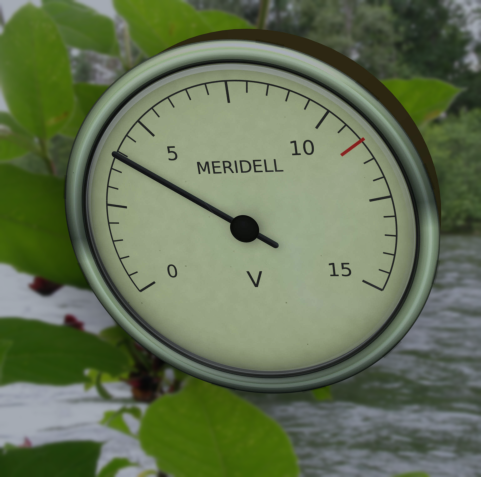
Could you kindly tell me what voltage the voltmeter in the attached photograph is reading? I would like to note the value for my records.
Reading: 4 V
